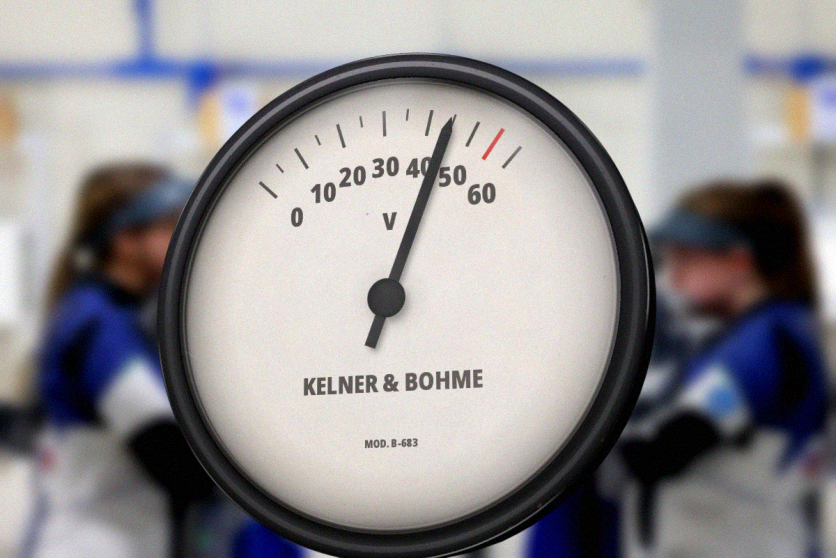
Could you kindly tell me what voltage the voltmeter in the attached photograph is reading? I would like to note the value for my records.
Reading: 45 V
